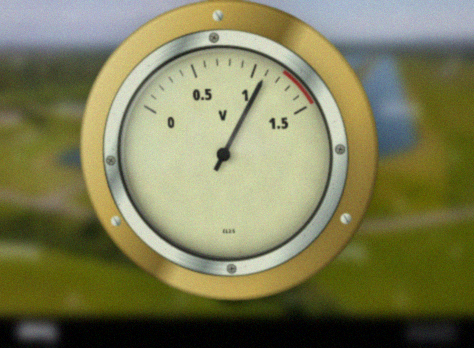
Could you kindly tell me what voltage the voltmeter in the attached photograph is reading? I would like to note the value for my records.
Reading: 1.1 V
